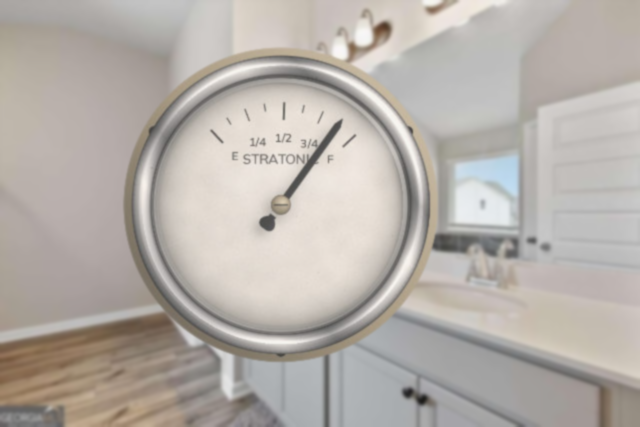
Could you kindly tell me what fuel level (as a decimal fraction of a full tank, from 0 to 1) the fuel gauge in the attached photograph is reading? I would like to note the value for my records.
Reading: 0.875
